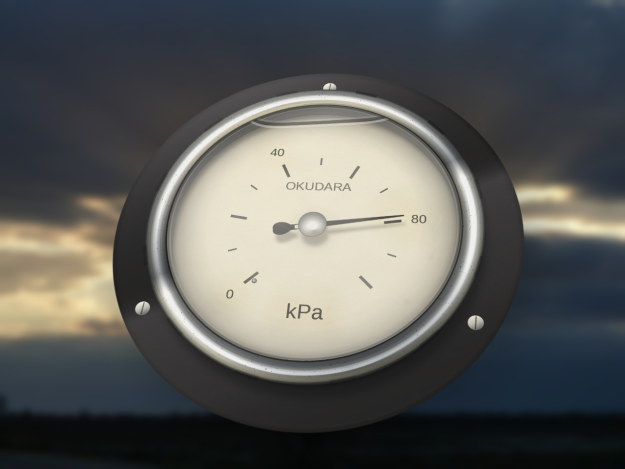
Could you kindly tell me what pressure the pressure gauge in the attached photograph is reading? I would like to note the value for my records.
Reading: 80 kPa
